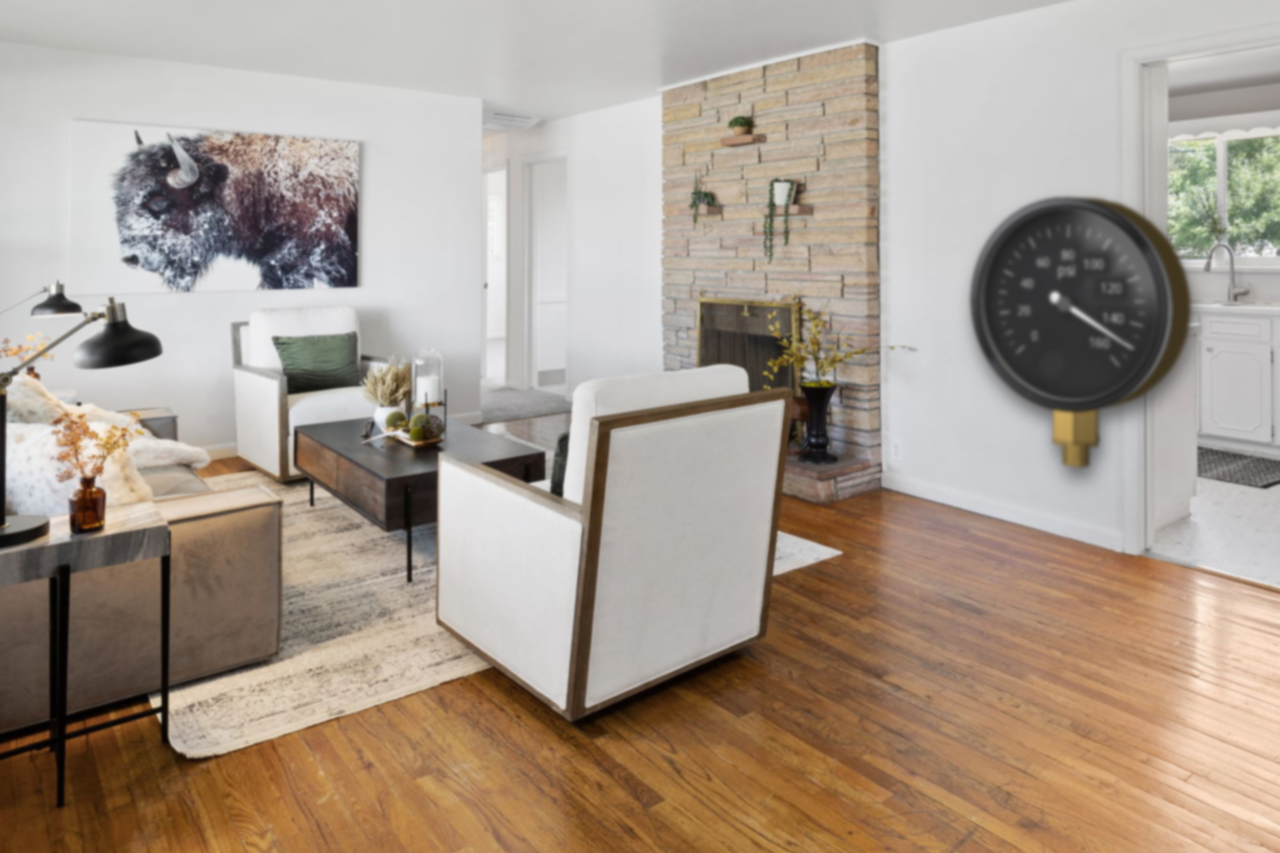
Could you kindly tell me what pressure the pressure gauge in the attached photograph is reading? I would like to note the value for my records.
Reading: 150 psi
